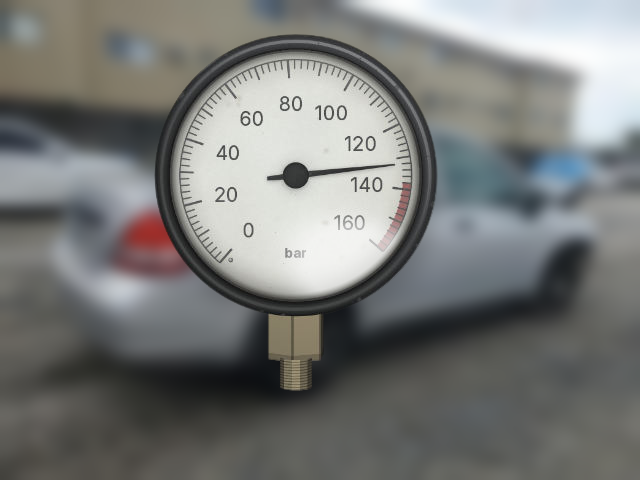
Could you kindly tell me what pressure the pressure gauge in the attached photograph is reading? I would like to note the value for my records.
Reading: 132 bar
